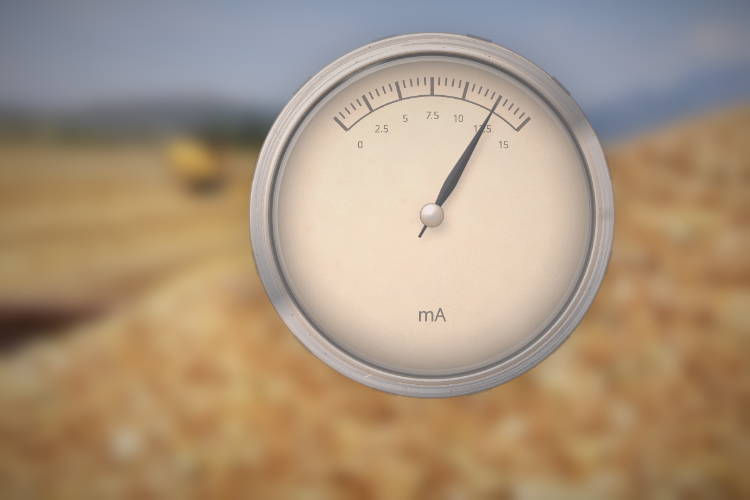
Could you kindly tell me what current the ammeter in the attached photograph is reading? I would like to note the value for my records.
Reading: 12.5 mA
